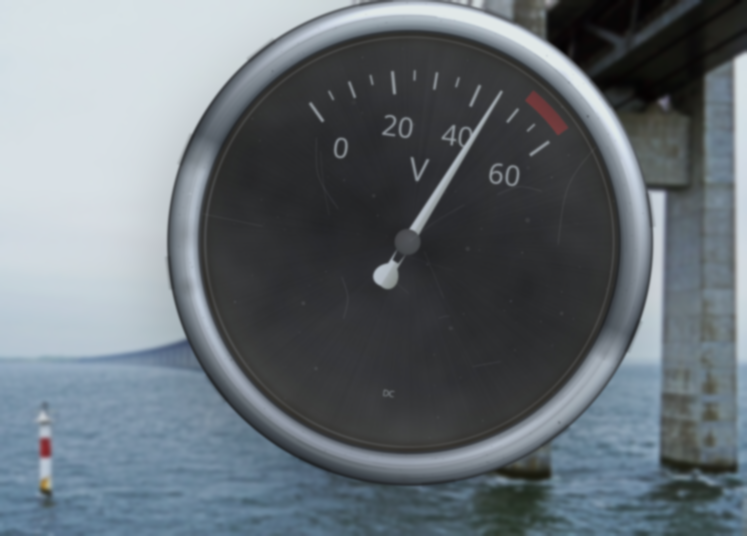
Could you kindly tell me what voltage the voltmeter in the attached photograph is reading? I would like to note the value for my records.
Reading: 45 V
